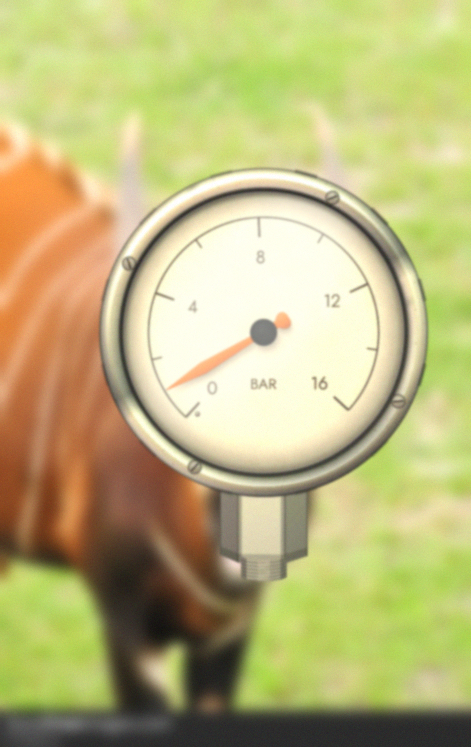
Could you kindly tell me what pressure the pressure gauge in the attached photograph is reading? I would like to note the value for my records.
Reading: 1 bar
